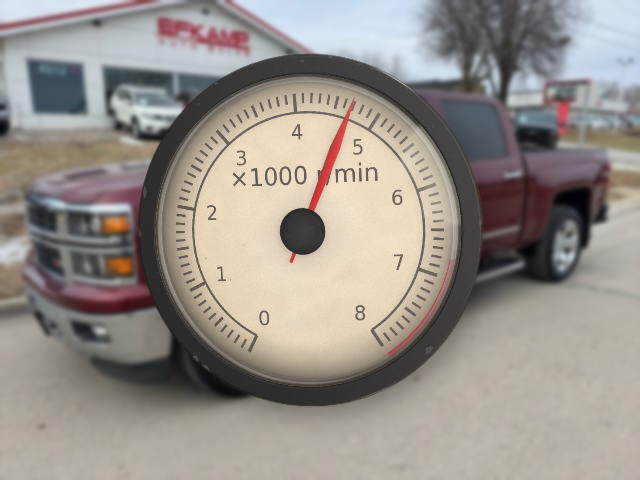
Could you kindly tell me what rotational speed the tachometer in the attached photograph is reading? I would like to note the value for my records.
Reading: 4700 rpm
